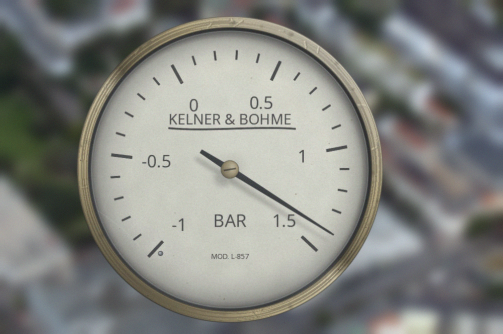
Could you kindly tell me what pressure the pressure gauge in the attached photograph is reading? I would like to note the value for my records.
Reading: 1.4 bar
